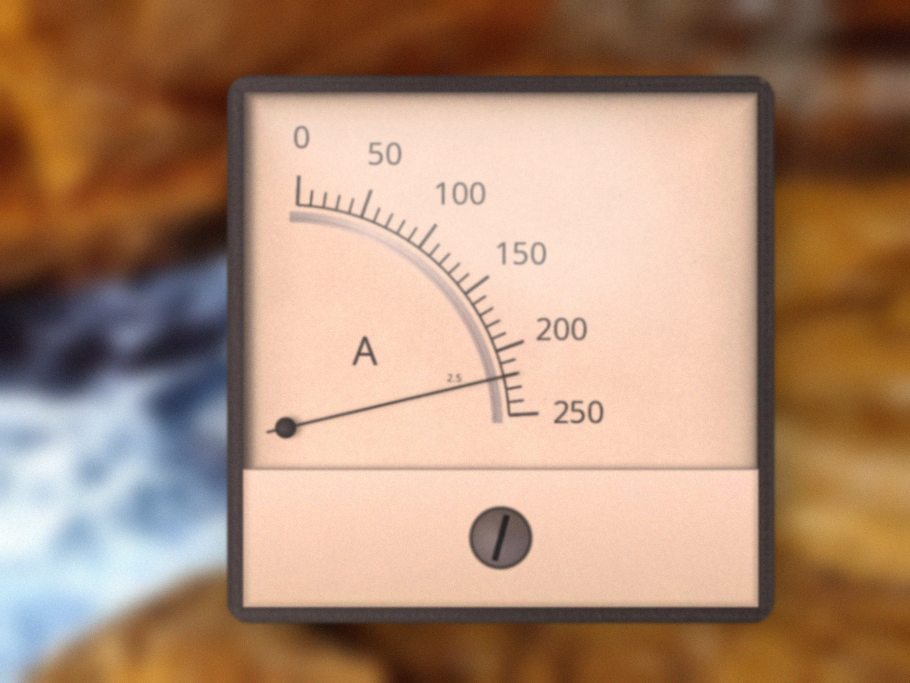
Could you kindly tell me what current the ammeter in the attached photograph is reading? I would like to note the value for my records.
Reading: 220 A
